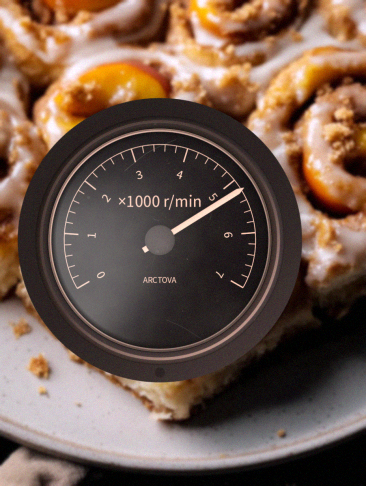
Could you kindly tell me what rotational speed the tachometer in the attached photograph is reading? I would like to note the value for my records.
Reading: 5200 rpm
